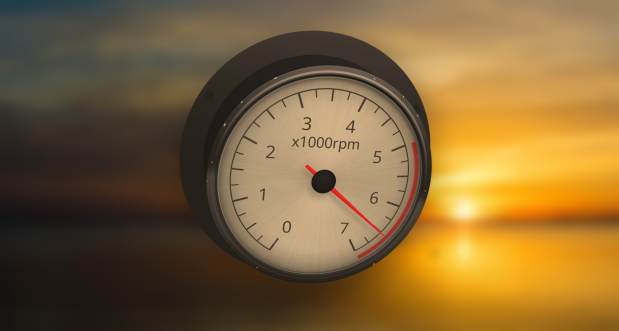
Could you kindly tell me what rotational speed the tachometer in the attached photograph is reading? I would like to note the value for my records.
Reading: 6500 rpm
